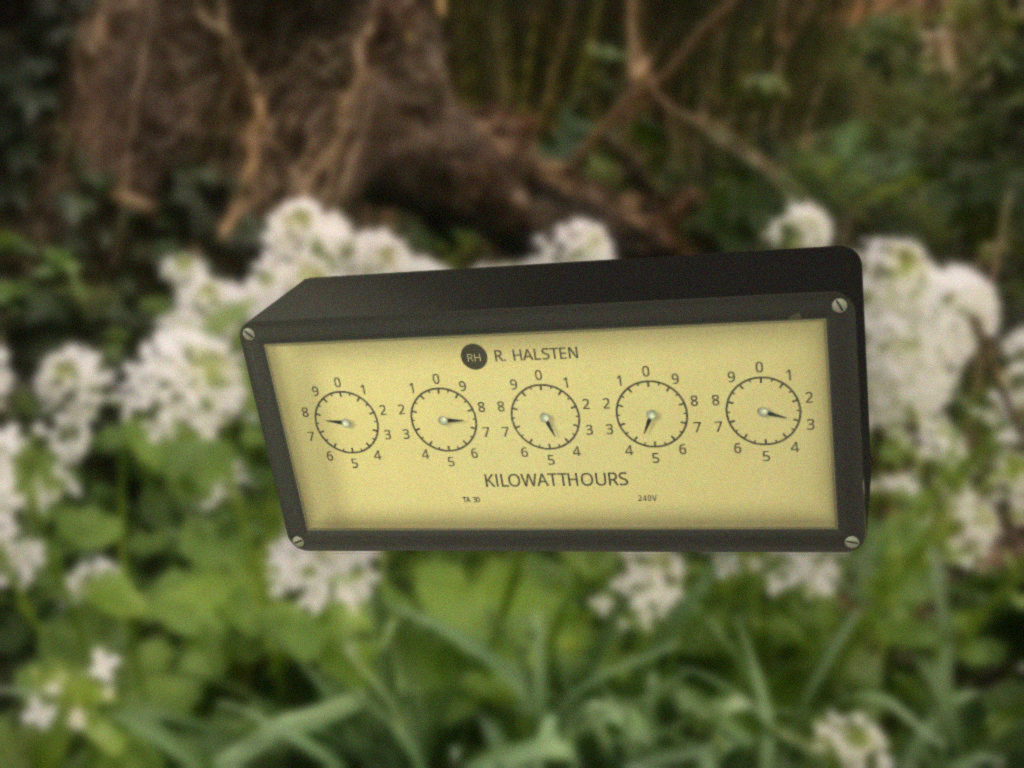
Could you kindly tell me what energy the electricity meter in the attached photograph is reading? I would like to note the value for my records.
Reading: 77443 kWh
